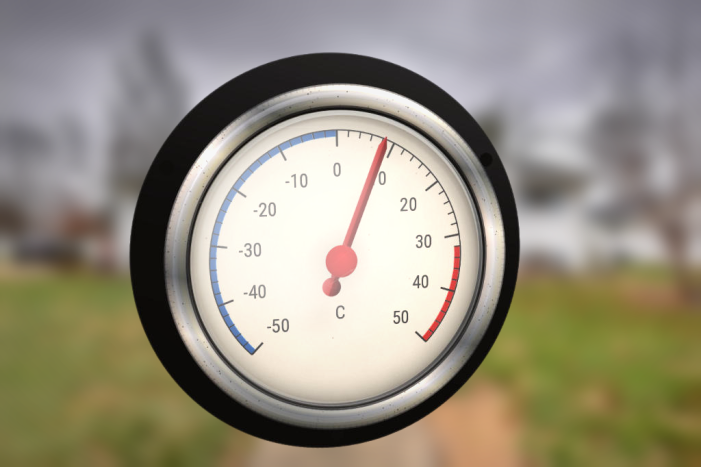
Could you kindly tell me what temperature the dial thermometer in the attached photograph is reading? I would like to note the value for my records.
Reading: 8 °C
